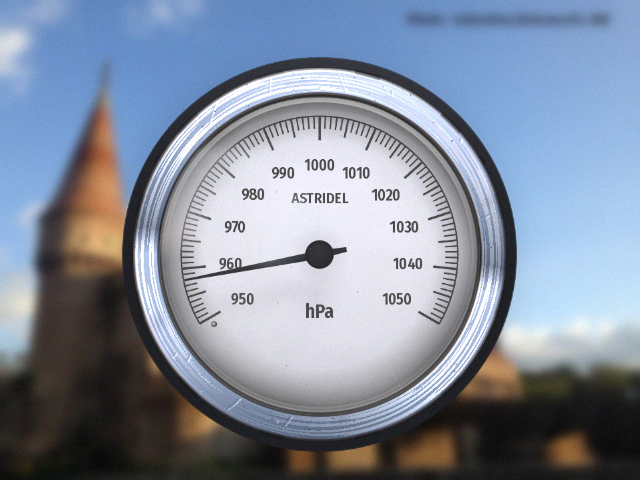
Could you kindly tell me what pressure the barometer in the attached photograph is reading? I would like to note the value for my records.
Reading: 958 hPa
